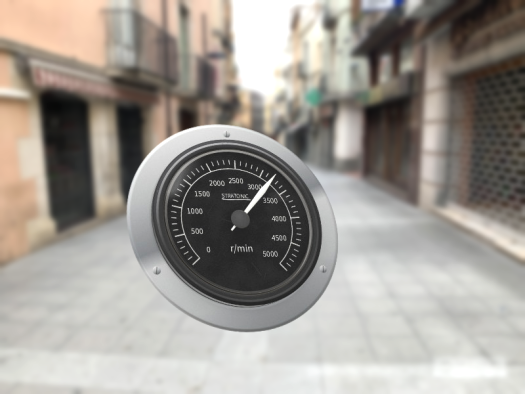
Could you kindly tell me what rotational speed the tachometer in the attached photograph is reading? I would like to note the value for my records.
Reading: 3200 rpm
